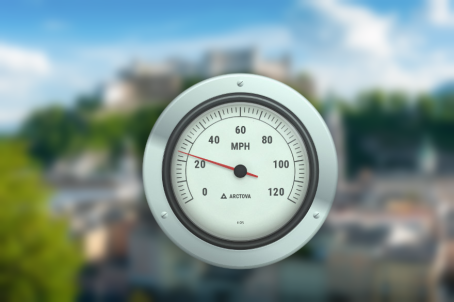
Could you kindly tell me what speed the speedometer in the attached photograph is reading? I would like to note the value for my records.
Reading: 24 mph
